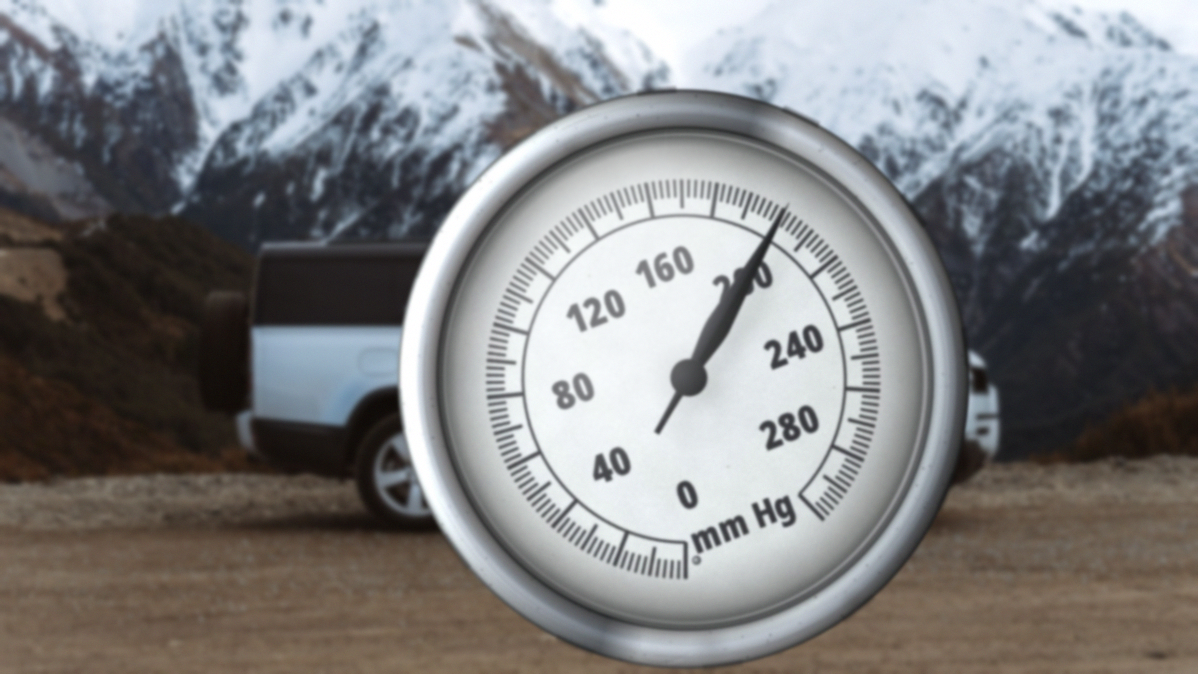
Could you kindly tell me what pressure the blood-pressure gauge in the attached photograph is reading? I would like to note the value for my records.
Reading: 200 mmHg
